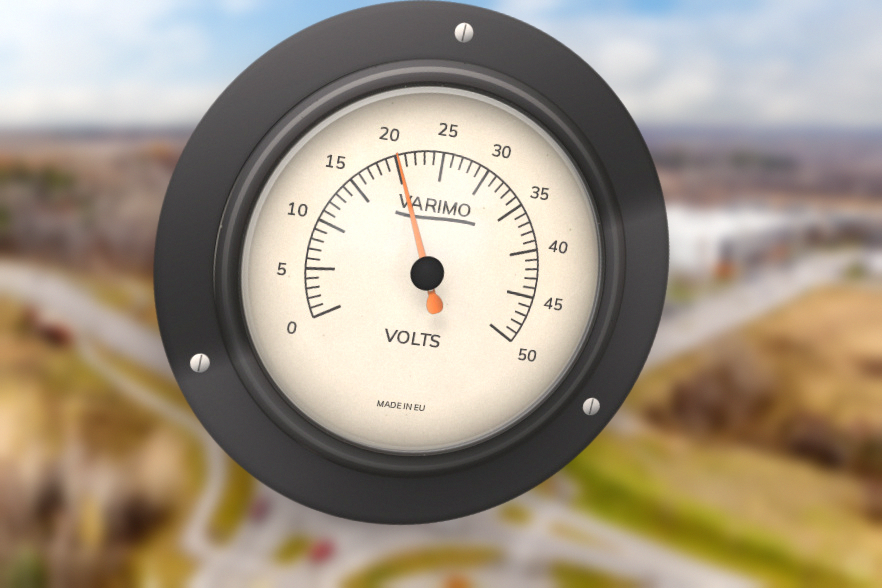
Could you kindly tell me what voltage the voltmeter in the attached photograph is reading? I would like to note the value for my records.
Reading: 20 V
